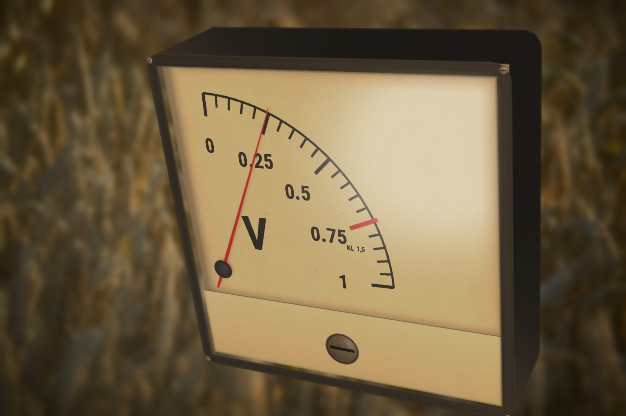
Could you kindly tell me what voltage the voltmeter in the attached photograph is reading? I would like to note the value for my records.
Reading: 0.25 V
